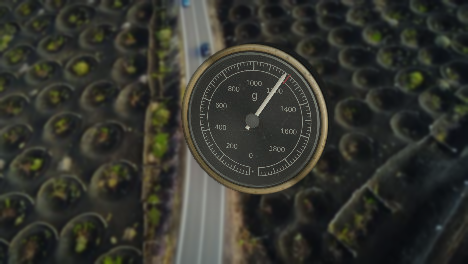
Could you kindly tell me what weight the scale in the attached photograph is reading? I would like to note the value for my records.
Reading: 1200 g
